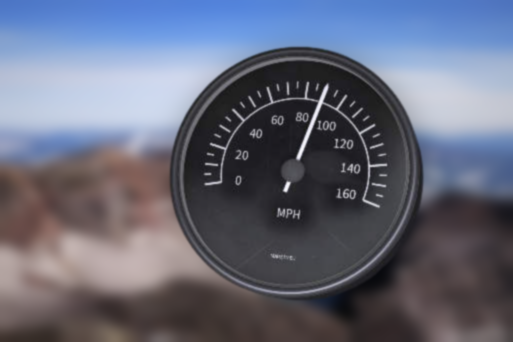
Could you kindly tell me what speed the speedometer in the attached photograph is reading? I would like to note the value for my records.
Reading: 90 mph
